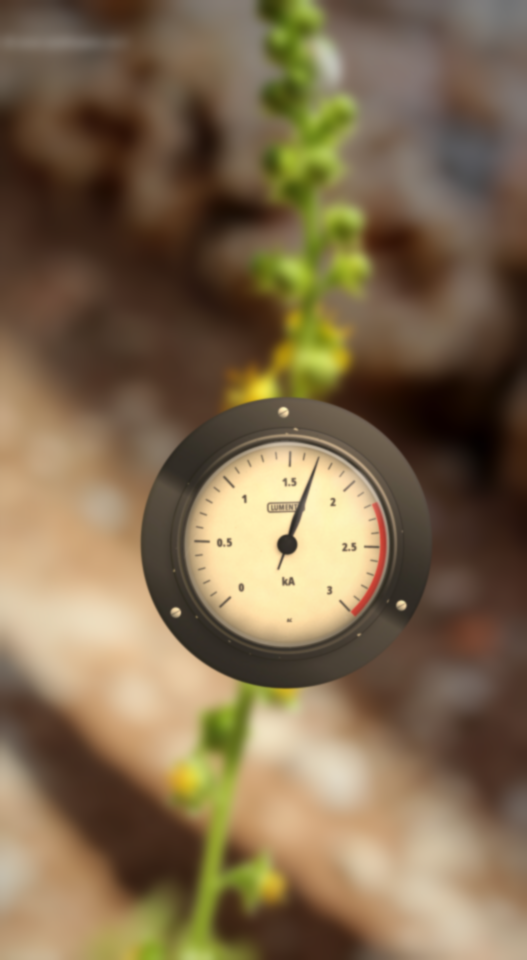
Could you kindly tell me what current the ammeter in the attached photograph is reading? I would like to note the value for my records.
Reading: 1.7 kA
